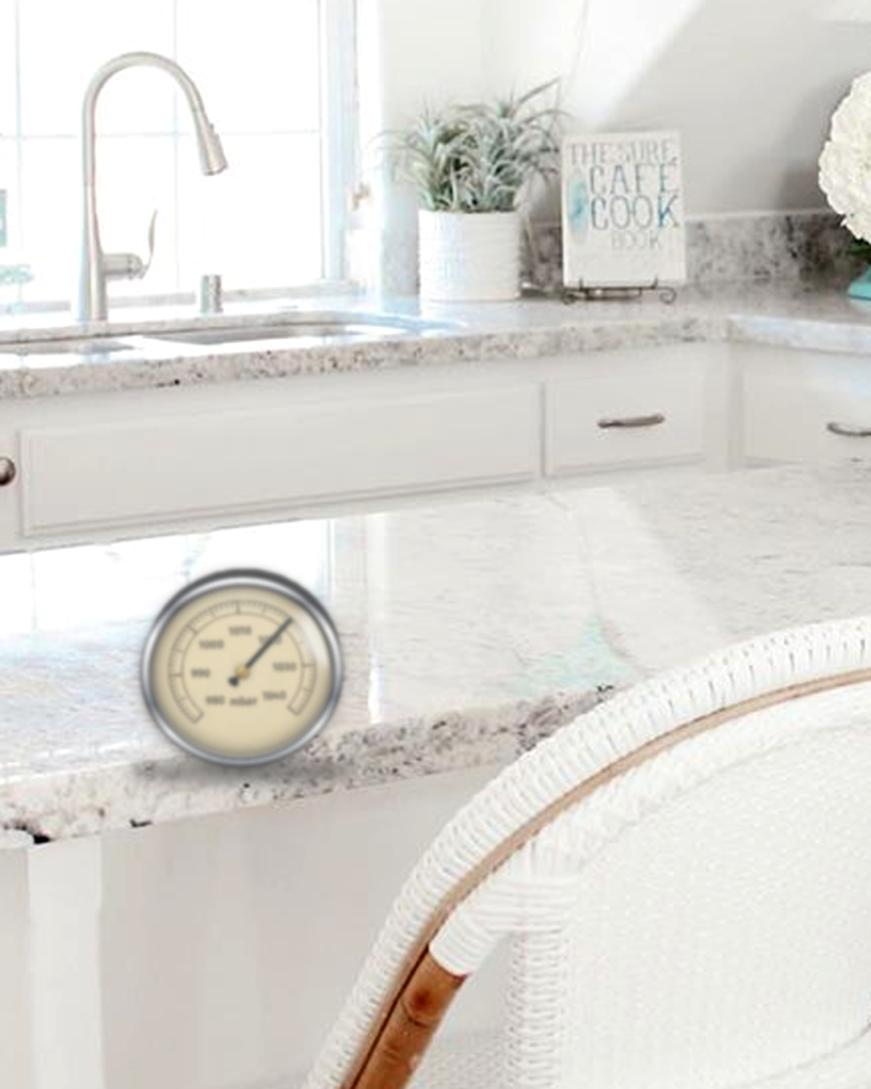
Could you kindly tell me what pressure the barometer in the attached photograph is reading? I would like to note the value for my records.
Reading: 1020 mbar
